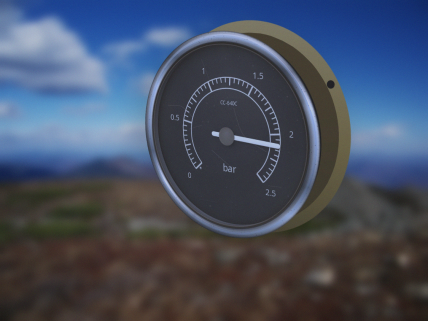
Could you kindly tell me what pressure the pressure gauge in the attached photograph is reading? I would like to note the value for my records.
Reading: 2.1 bar
